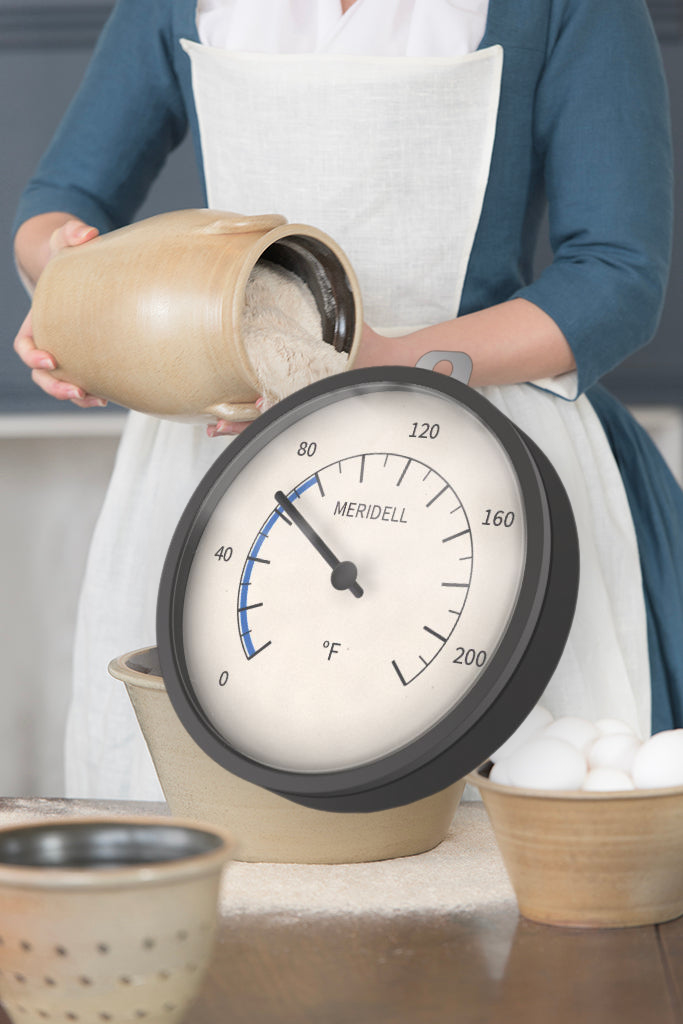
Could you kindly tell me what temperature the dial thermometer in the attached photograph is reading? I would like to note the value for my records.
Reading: 65 °F
